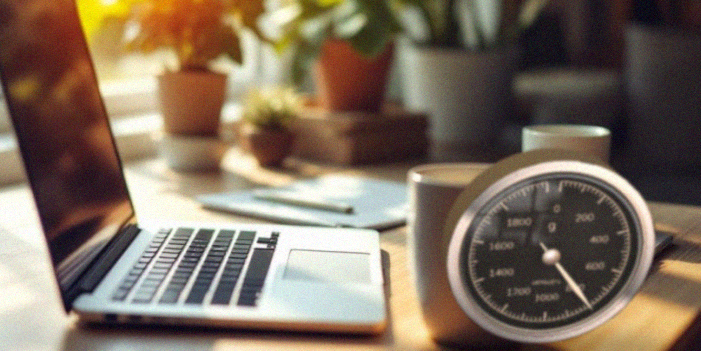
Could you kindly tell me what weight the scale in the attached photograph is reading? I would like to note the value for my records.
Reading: 800 g
